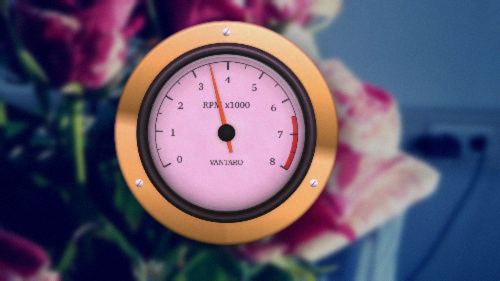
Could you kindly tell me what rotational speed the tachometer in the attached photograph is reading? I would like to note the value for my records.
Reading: 3500 rpm
